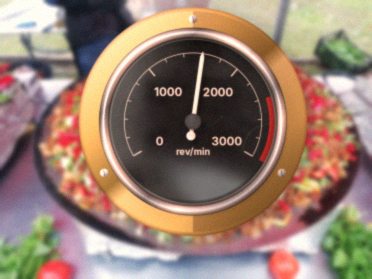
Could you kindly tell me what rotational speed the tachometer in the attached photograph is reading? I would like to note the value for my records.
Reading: 1600 rpm
